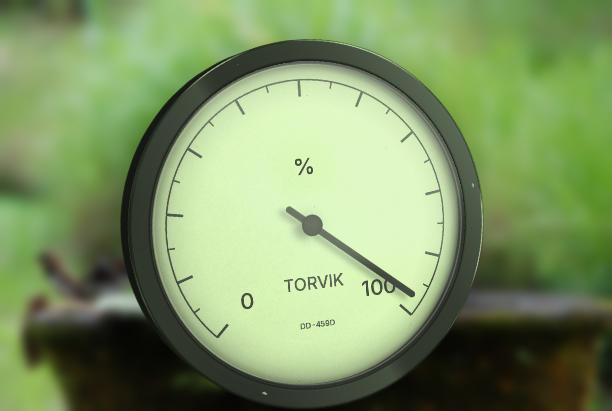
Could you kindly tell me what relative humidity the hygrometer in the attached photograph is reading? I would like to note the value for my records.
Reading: 97.5 %
